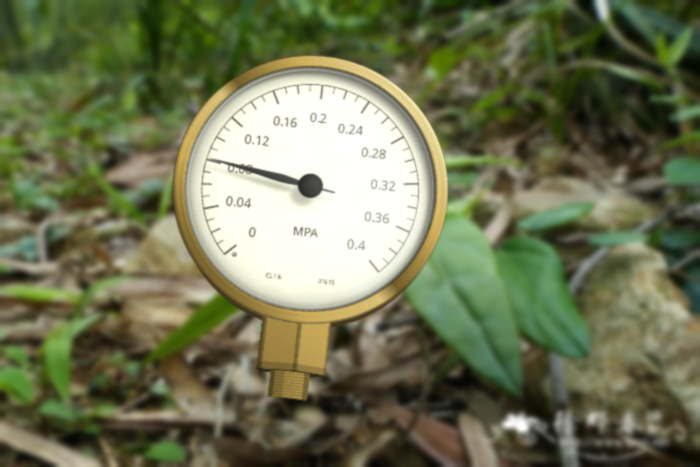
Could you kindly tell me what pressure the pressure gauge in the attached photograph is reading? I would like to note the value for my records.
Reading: 0.08 MPa
